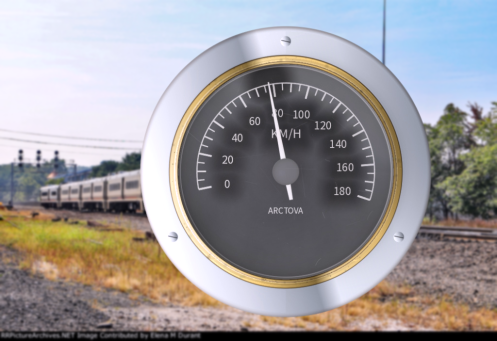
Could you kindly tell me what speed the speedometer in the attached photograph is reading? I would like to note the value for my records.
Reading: 77.5 km/h
